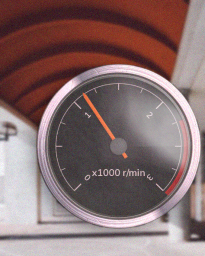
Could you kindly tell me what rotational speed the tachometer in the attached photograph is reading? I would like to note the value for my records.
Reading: 1125 rpm
